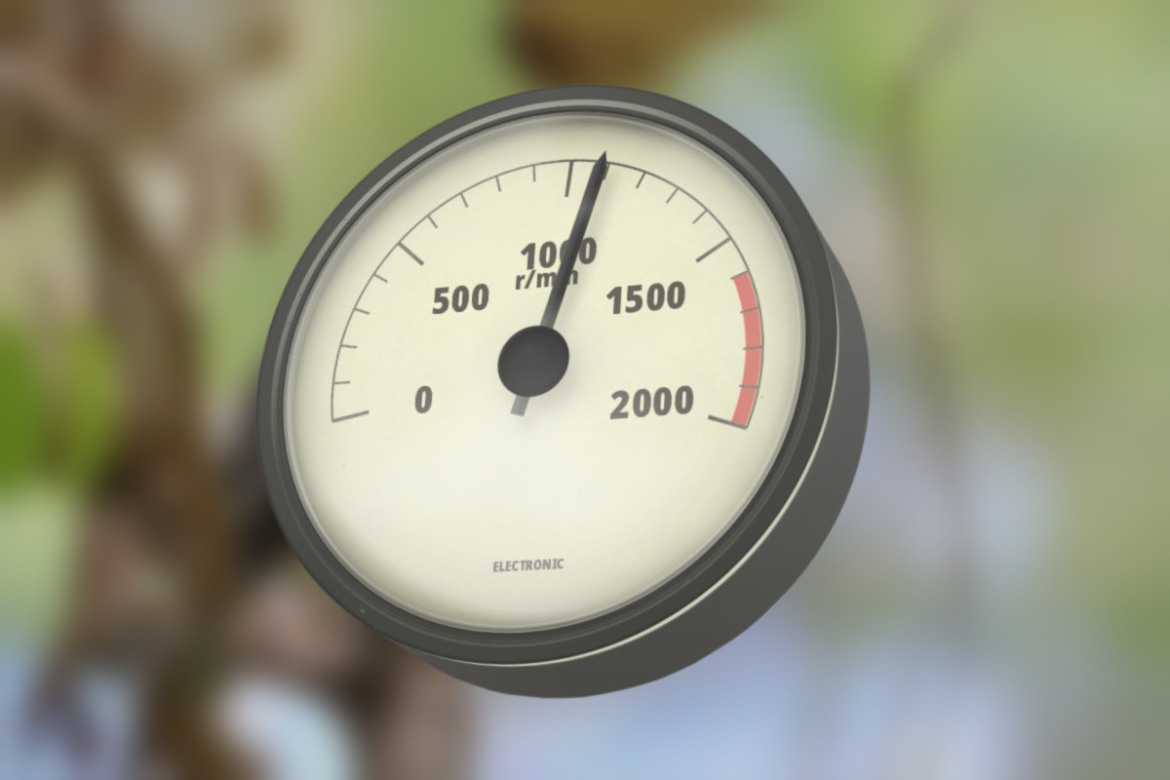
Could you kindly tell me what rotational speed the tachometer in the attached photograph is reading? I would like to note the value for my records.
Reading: 1100 rpm
